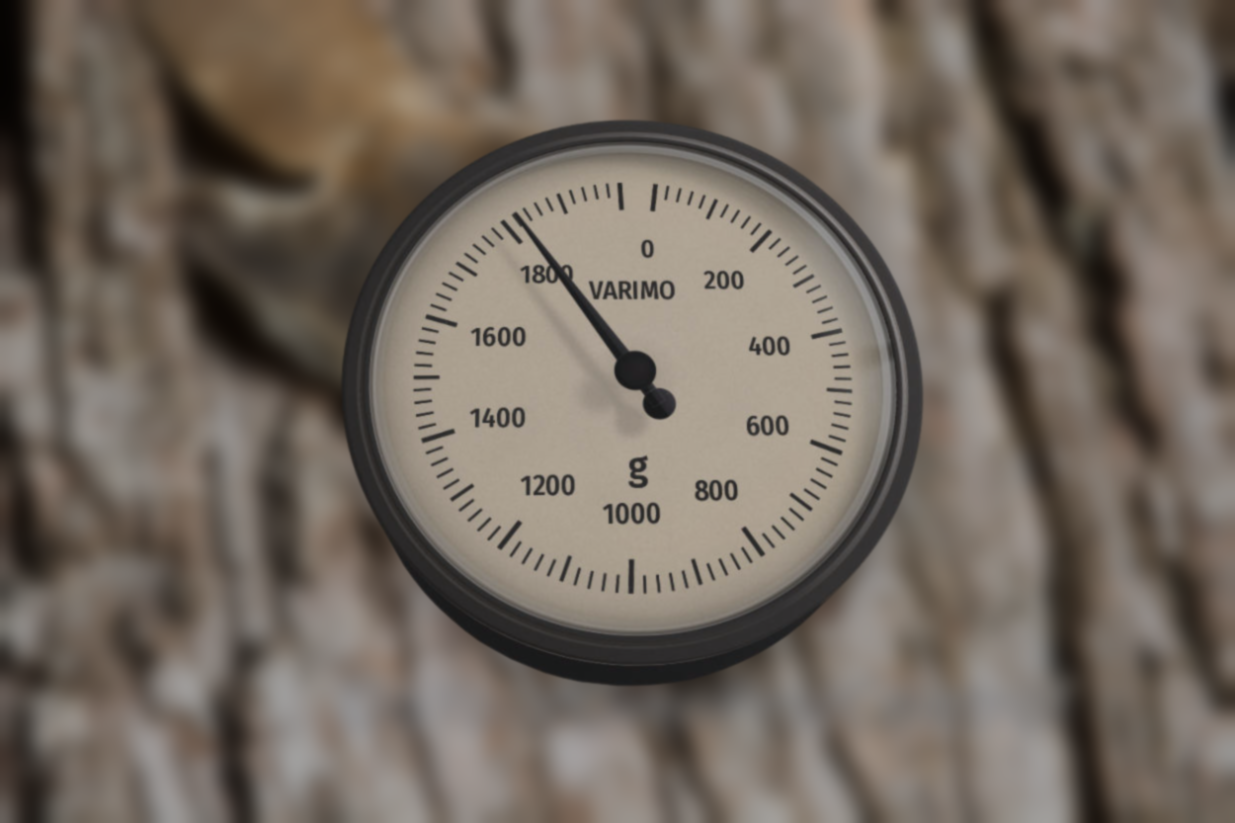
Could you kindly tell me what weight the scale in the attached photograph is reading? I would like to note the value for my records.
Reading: 1820 g
